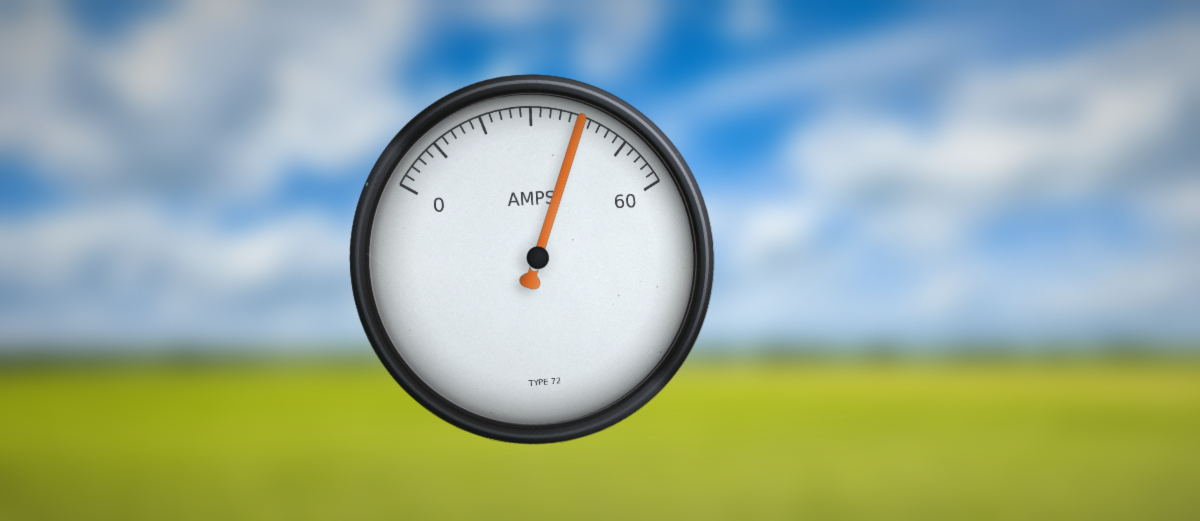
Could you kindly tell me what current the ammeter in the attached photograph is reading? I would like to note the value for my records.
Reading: 40 A
